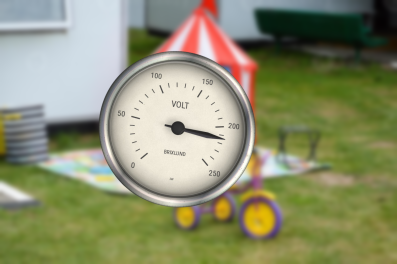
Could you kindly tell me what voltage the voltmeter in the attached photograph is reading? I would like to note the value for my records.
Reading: 215 V
